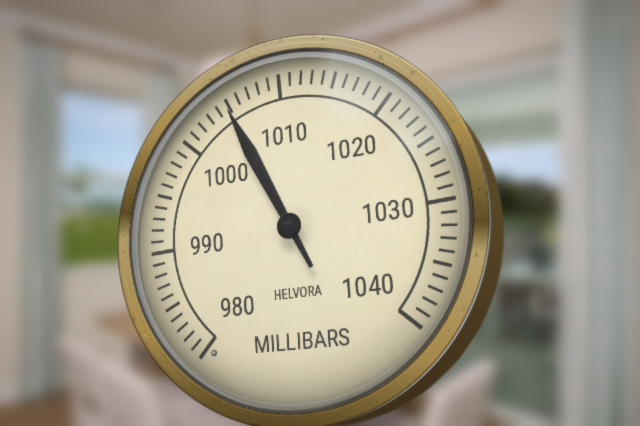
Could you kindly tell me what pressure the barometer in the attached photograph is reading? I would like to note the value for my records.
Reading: 1005 mbar
